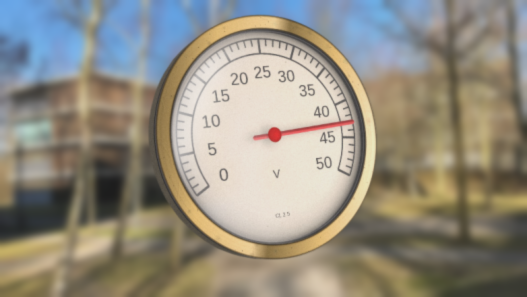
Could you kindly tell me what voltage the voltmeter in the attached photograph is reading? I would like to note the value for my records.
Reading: 43 V
